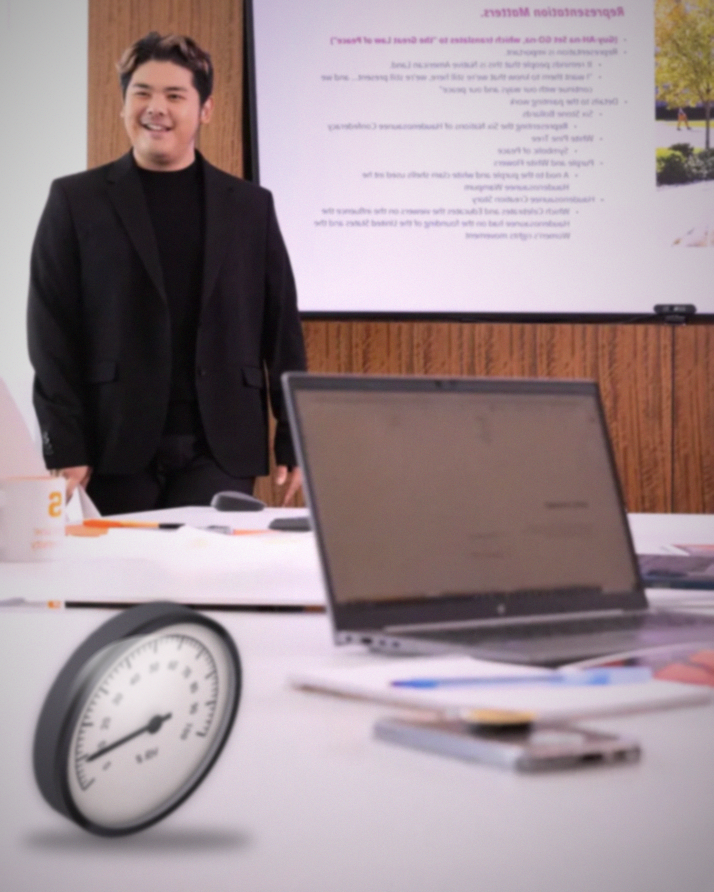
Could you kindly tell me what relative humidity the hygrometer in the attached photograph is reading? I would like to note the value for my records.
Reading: 10 %
